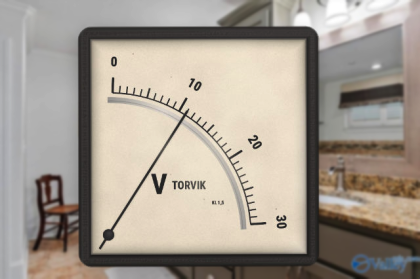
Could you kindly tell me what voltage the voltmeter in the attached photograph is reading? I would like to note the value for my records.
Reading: 11 V
